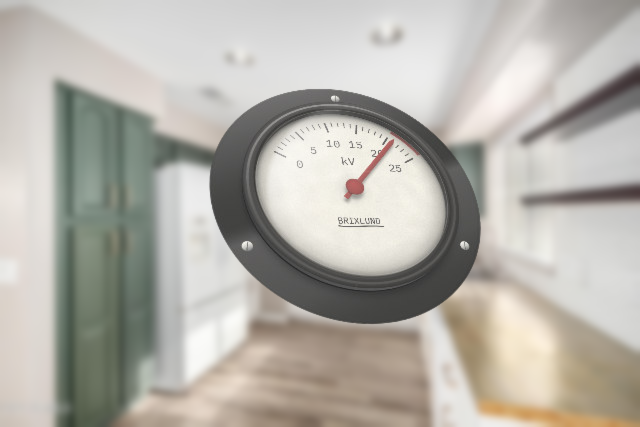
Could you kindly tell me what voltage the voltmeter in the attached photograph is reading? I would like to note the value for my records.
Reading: 21 kV
